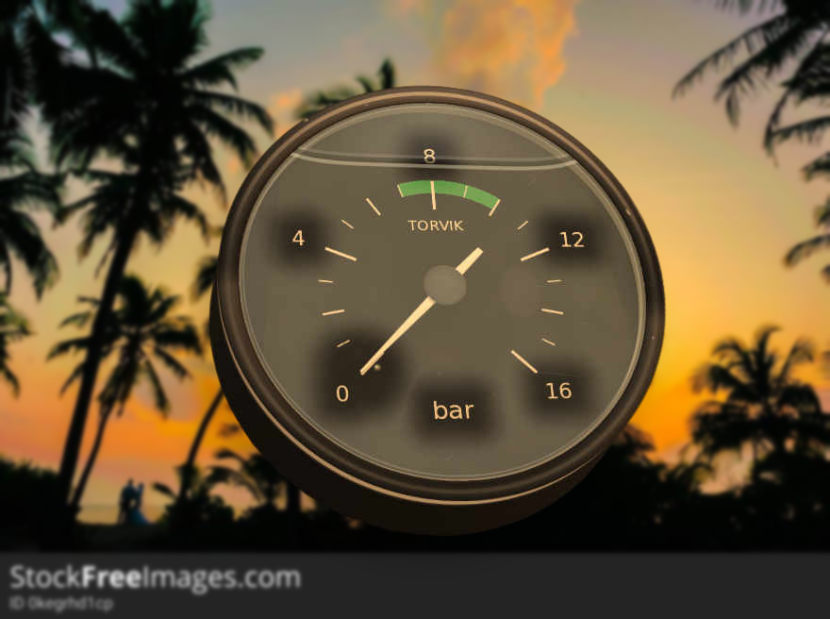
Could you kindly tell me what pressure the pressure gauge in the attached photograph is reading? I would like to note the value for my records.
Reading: 0 bar
